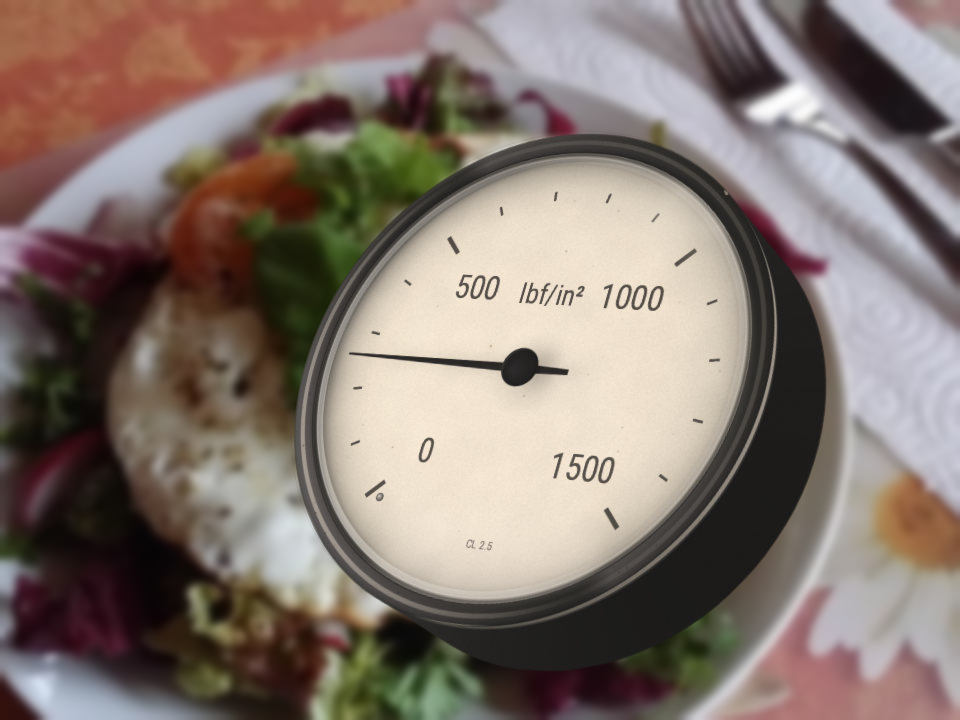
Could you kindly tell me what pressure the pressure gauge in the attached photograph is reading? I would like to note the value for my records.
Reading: 250 psi
